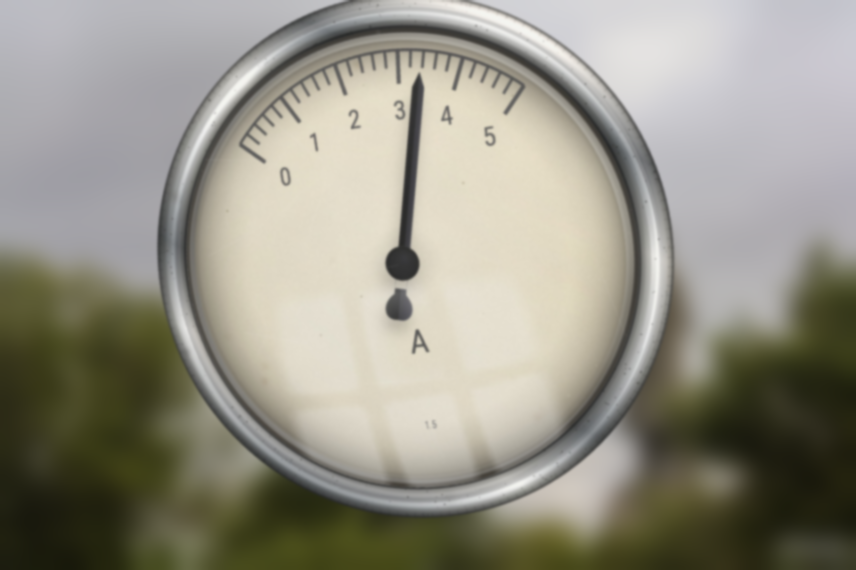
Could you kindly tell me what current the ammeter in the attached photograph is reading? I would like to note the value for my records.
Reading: 3.4 A
